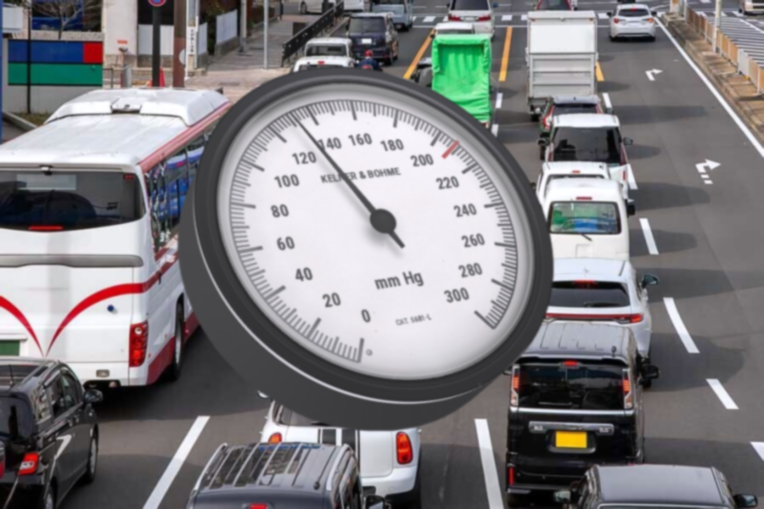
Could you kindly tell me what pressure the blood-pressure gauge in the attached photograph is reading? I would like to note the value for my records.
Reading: 130 mmHg
